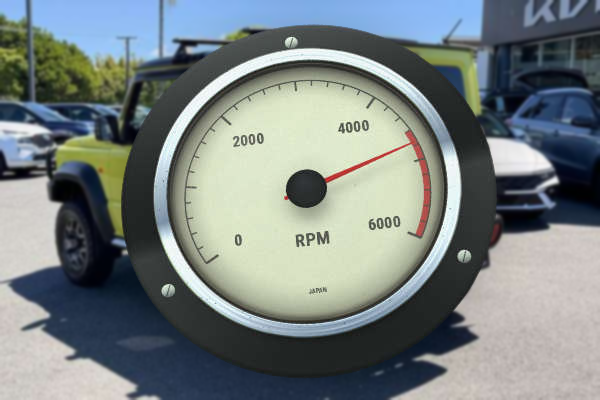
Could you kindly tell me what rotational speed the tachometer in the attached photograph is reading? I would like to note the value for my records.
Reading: 4800 rpm
